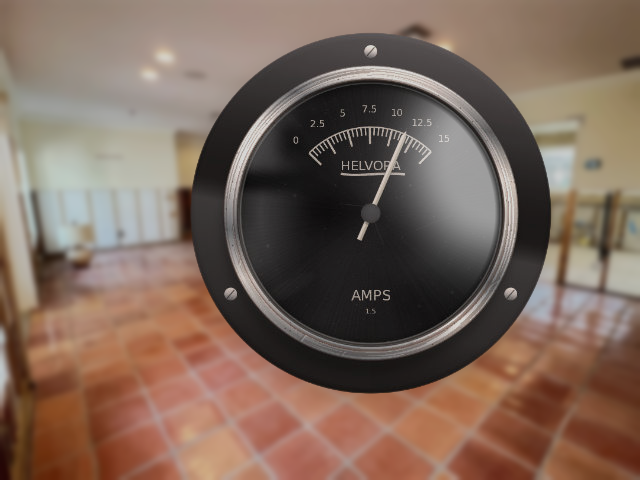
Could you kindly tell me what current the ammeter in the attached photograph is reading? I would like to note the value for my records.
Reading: 11.5 A
